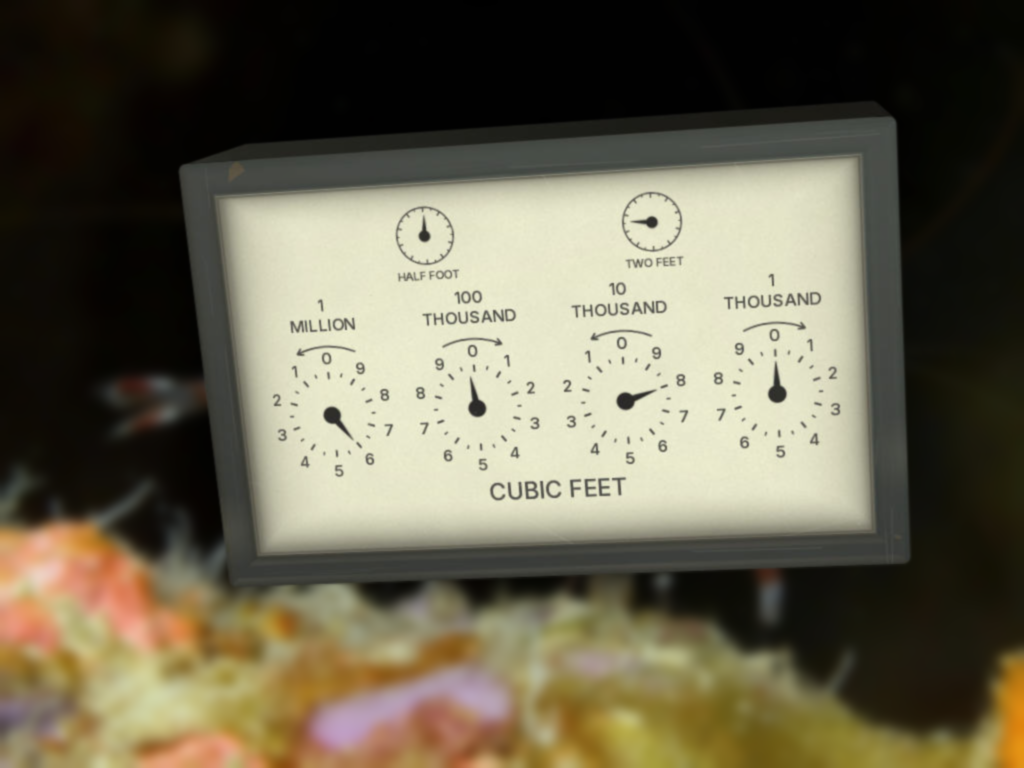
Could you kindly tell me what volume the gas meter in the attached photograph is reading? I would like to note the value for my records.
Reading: 598000 ft³
